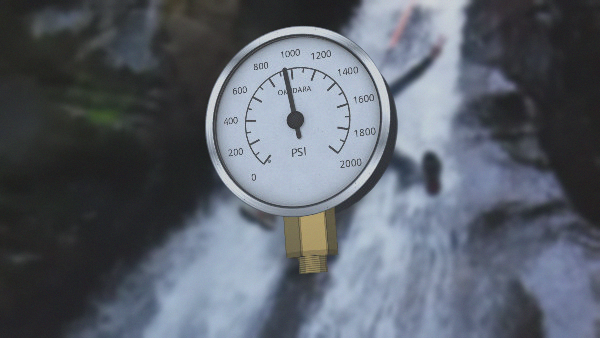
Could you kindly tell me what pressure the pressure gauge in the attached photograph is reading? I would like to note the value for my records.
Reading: 950 psi
